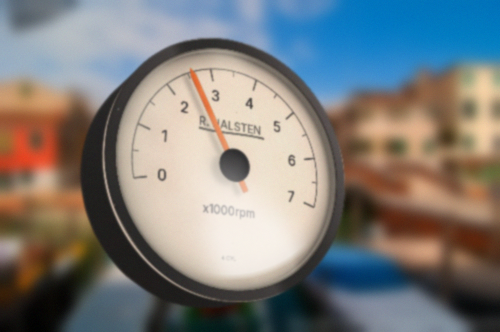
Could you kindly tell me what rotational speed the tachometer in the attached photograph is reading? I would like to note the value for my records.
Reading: 2500 rpm
